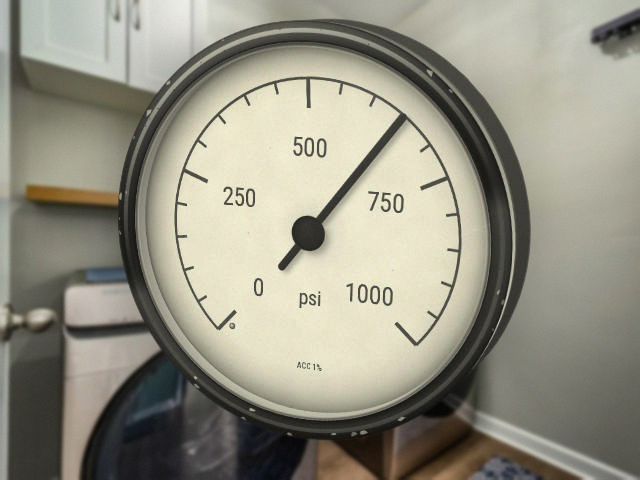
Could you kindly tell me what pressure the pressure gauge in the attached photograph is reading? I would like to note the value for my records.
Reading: 650 psi
